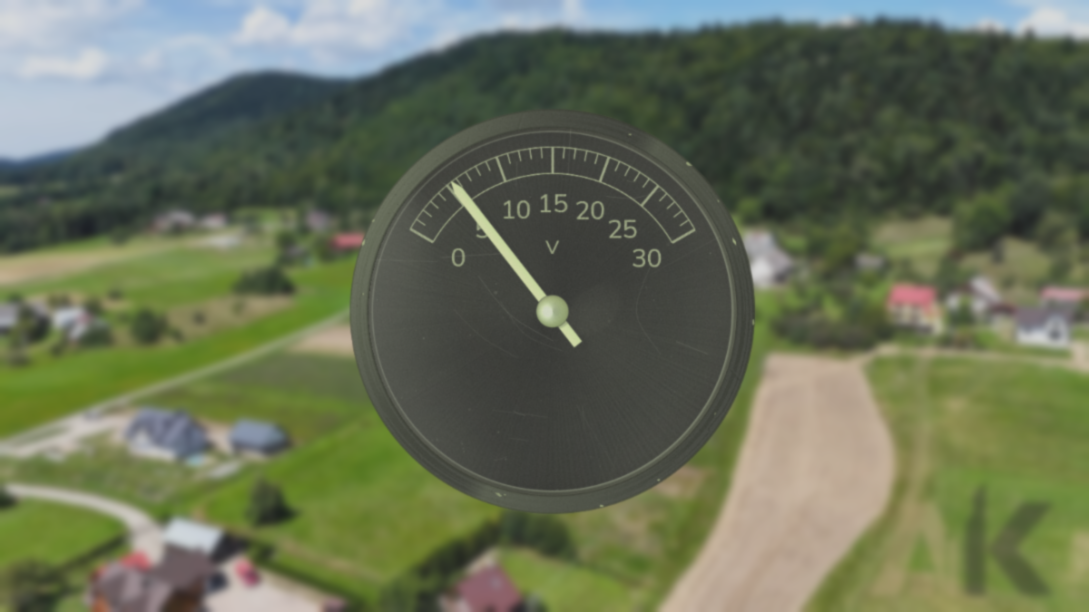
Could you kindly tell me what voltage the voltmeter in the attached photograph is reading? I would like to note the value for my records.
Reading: 5.5 V
